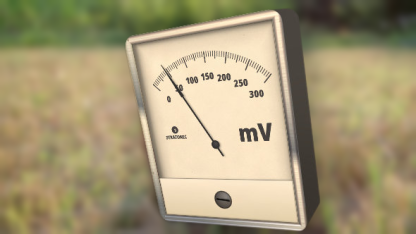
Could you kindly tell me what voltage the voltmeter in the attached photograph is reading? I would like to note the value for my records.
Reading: 50 mV
